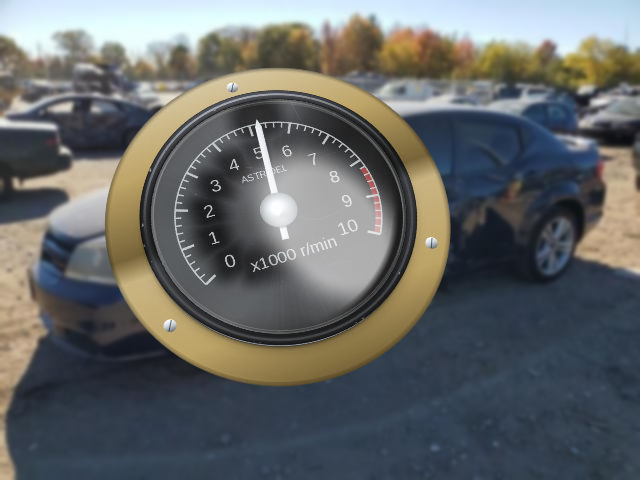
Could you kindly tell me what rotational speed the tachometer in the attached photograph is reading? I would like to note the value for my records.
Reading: 5200 rpm
